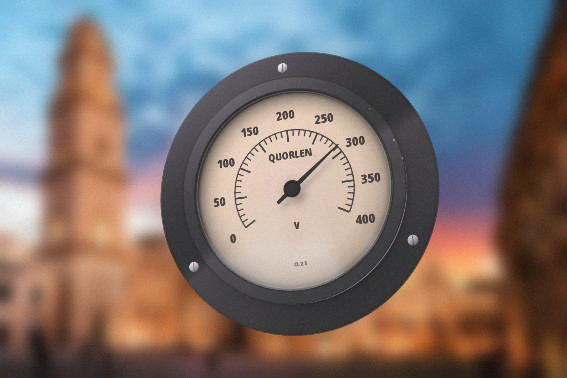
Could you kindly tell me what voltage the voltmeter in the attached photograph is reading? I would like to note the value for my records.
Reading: 290 V
